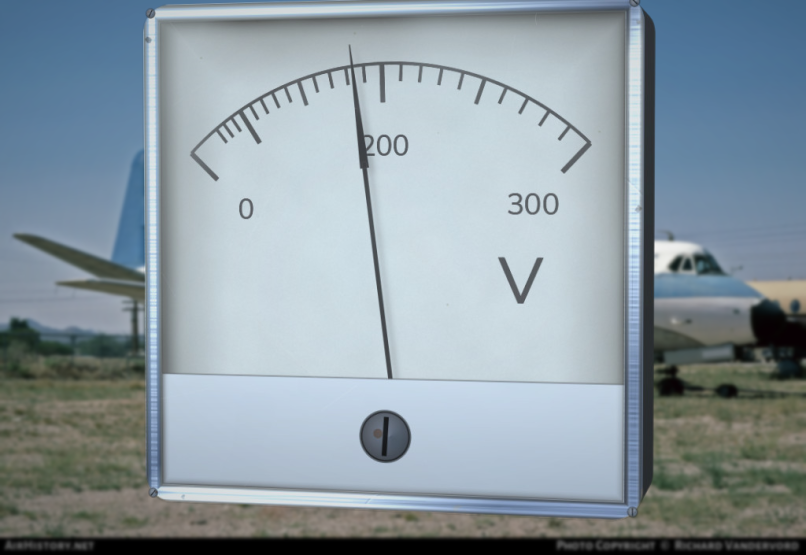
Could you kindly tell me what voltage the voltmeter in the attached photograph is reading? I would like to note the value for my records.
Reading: 185 V
